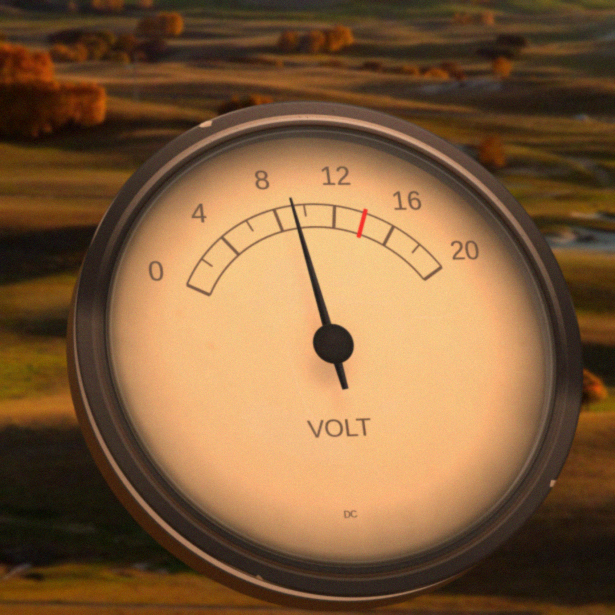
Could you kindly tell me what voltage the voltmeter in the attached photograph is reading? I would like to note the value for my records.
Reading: 9 V
